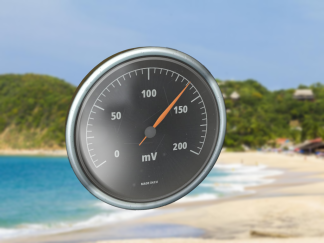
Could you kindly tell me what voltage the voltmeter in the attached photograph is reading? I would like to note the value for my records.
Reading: 135 mV
